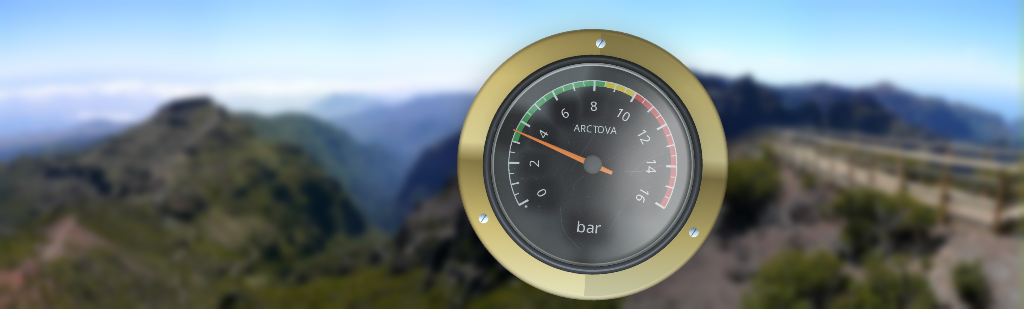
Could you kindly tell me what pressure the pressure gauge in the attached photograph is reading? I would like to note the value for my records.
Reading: 3.5 bar
